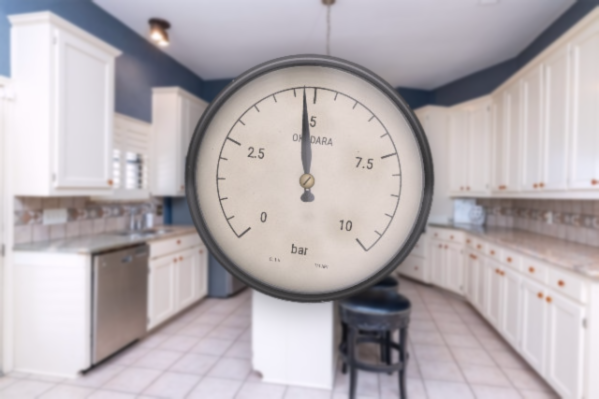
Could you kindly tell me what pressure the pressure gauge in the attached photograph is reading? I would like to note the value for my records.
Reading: 4.75 bar
